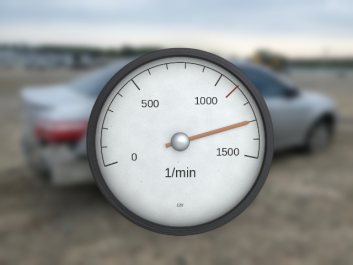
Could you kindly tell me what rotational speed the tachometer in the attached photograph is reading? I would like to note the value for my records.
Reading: 1300 rpm
